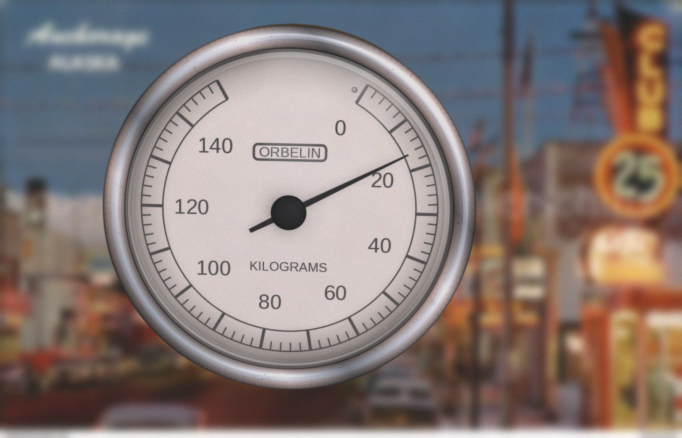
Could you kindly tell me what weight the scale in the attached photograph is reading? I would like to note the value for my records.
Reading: 16 kg
